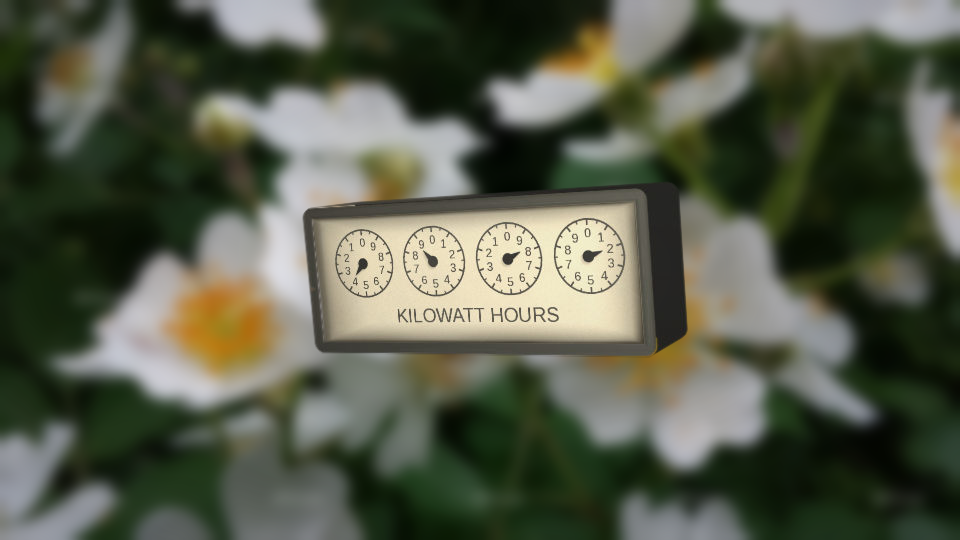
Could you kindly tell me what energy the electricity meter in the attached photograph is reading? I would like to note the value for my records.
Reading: 3882 kWh
